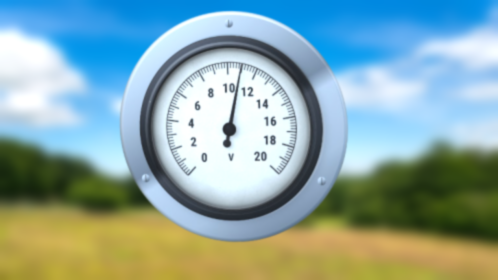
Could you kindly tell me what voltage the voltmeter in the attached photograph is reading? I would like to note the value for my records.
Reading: 11 V
